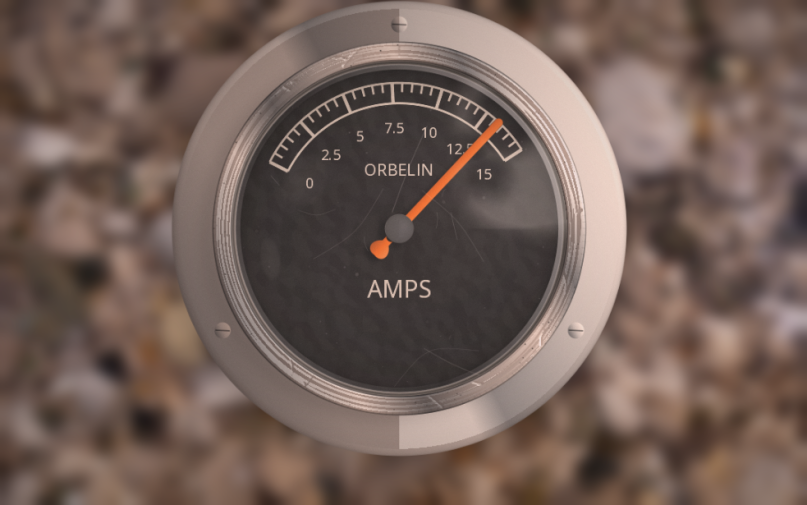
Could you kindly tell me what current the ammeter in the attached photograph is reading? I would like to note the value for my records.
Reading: 13.25 A
